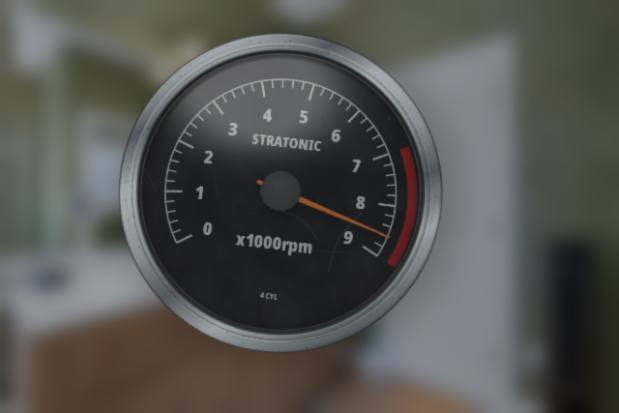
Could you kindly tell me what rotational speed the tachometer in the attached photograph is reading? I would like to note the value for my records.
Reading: 8600 rpm
